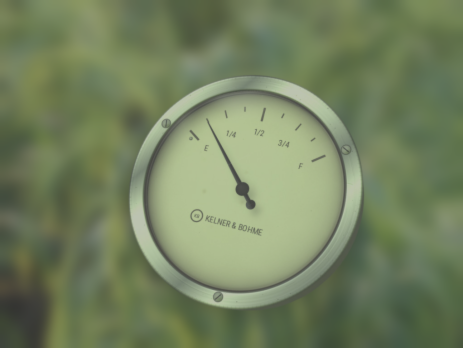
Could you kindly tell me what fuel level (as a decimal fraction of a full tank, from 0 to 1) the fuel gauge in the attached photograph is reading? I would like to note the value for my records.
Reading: 0.125
